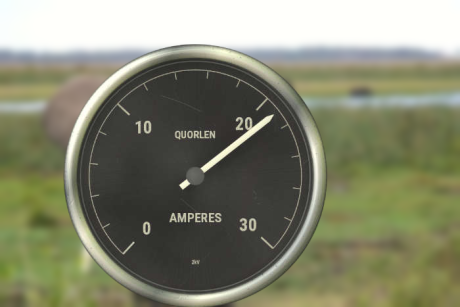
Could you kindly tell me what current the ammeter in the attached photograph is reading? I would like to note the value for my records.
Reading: 21 A
